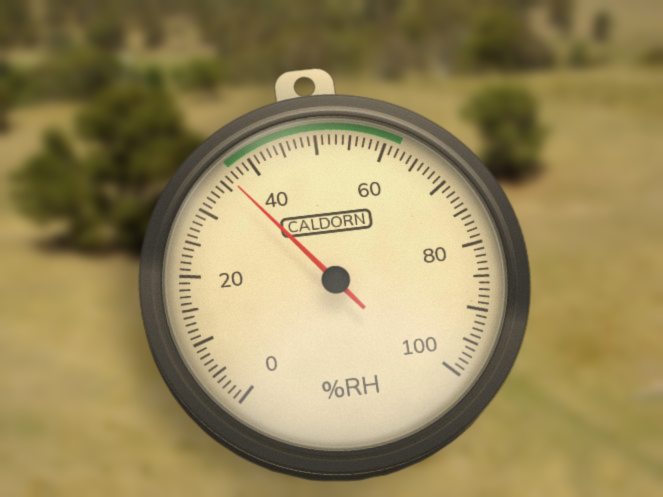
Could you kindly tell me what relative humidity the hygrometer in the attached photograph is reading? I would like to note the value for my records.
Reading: 36 %
